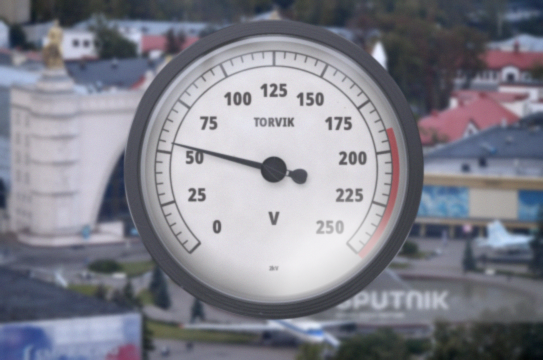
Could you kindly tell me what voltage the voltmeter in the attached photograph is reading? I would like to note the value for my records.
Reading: 55 V
